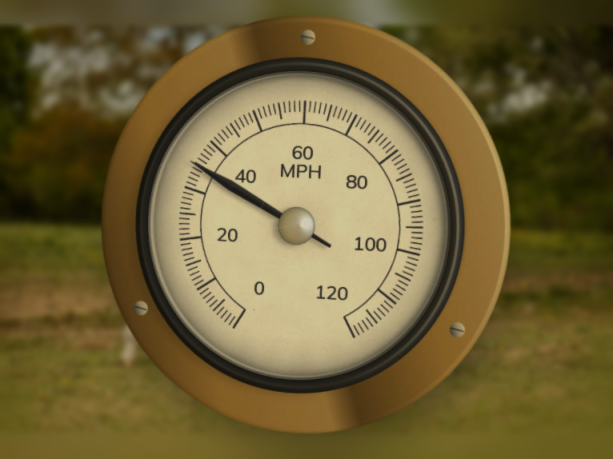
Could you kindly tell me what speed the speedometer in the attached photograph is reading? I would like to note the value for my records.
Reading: 35 mph
